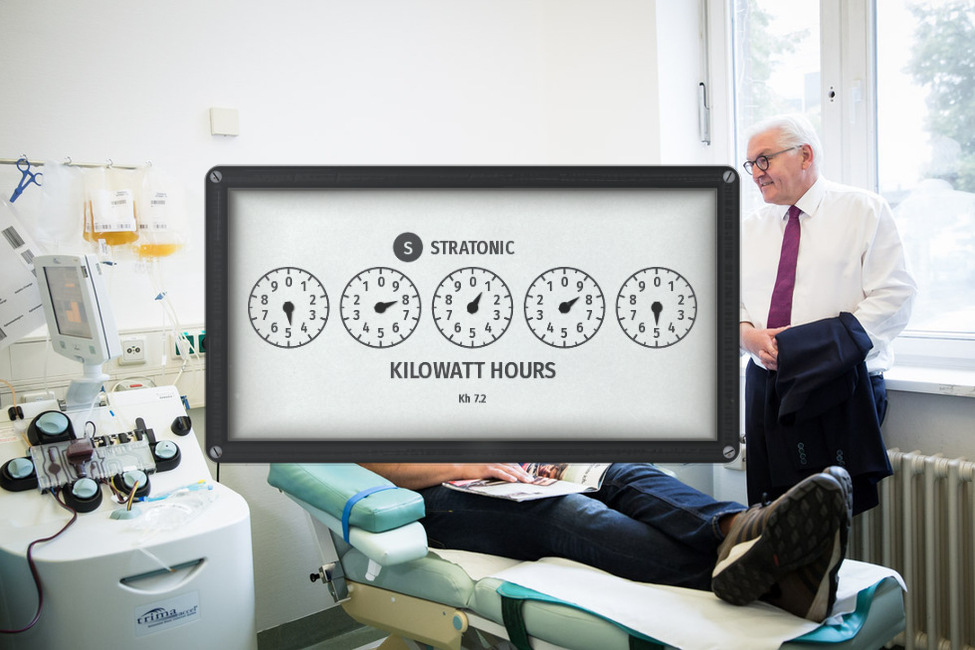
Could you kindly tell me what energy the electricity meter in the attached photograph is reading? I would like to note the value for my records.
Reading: 48085 kWh
